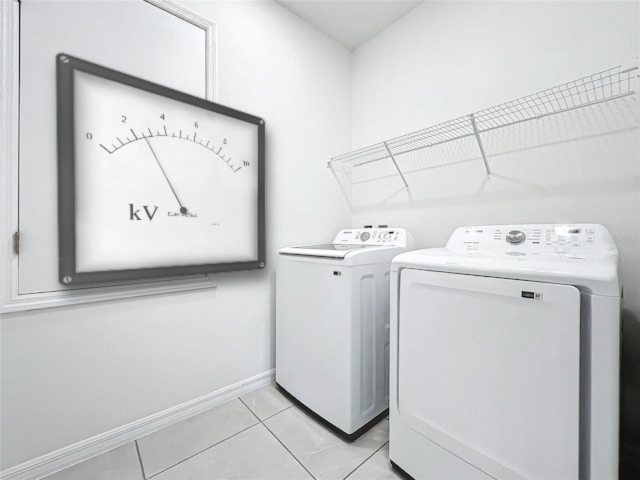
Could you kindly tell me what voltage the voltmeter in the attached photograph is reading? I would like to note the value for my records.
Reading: 2.5 kV
